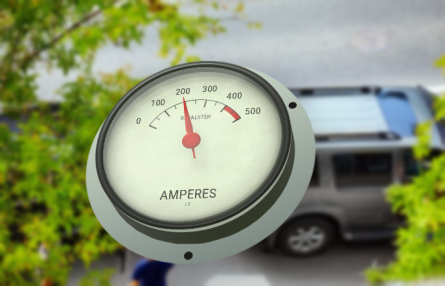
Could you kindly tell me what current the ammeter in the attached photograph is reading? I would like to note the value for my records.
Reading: 200 A
